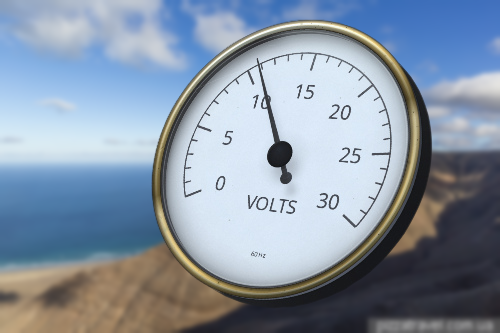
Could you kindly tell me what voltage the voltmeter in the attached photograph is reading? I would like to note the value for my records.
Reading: 11 V
